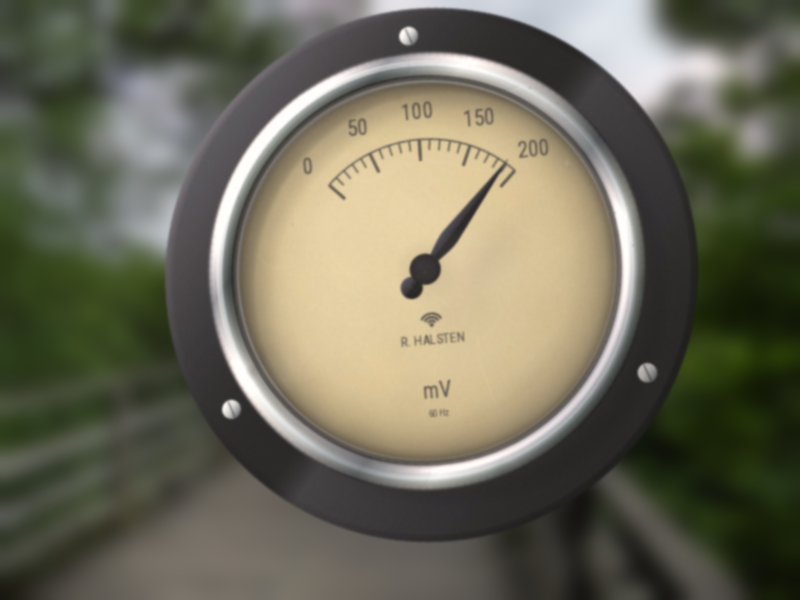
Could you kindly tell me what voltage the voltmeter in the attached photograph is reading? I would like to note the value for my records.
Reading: 190 mV
